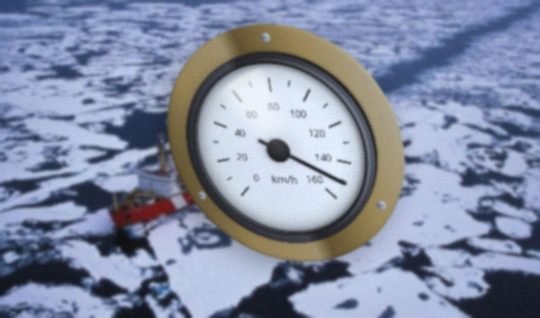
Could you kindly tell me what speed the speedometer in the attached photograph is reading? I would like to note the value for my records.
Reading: 150 km/h
